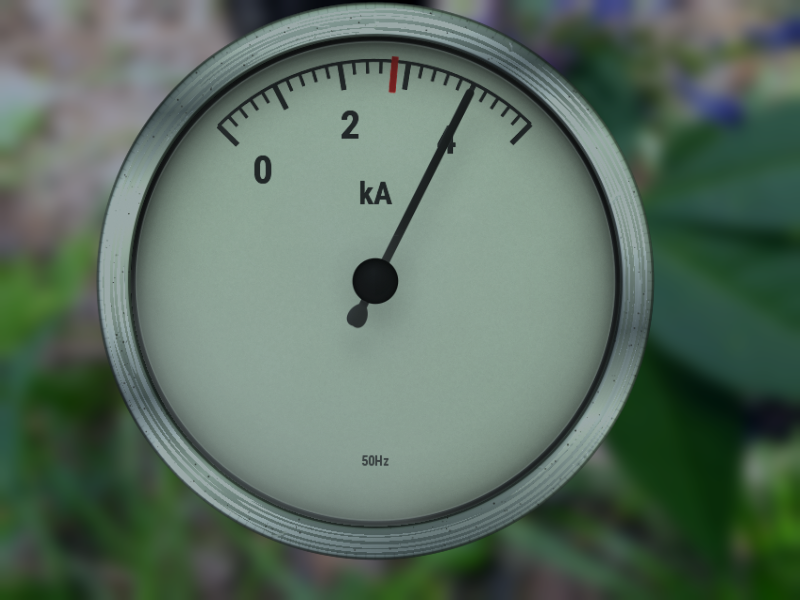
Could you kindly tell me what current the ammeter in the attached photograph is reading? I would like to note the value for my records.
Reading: 4 kA
